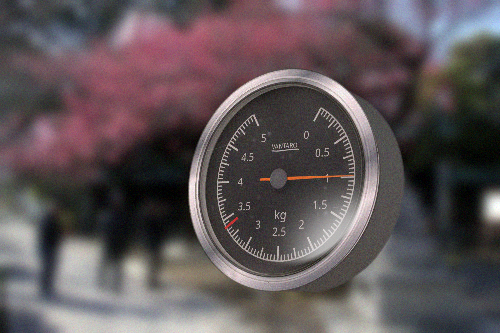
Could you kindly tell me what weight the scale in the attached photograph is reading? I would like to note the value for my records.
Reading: 1 kg
